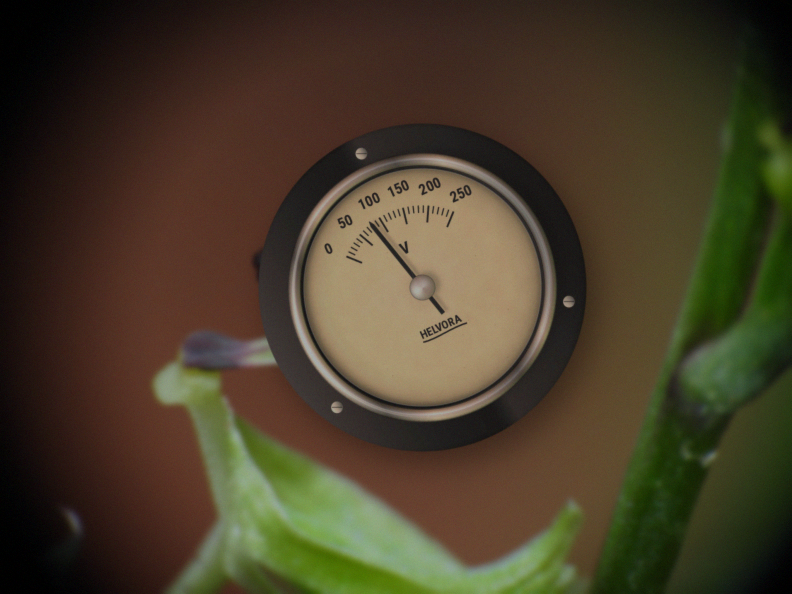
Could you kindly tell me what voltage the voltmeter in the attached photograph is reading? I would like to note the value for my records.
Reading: 80 V
